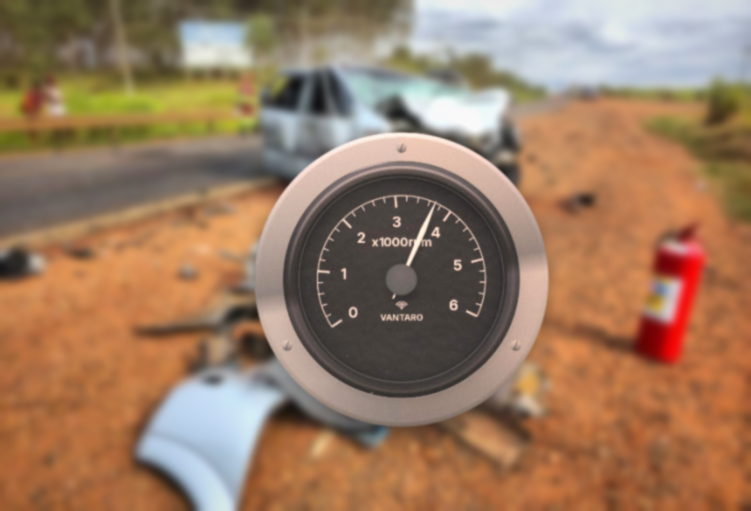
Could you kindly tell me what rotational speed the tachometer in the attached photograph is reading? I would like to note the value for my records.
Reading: 3700 rpm
